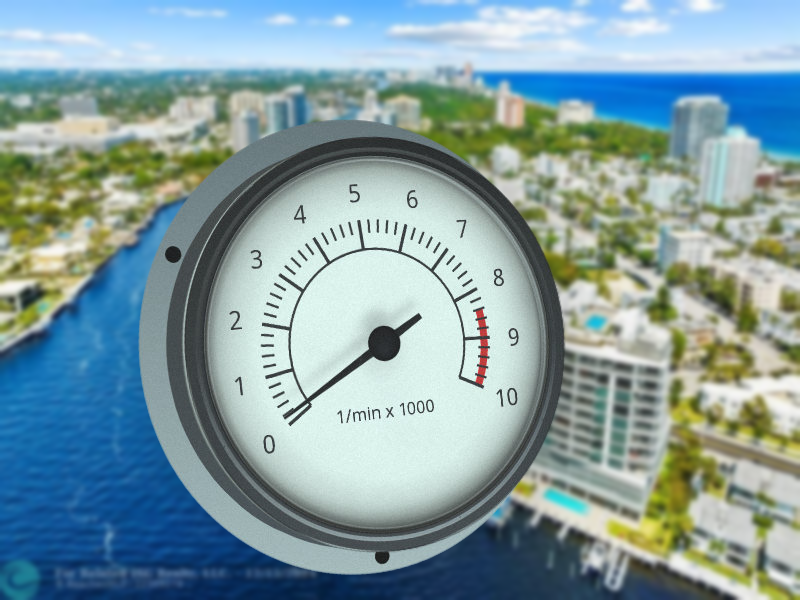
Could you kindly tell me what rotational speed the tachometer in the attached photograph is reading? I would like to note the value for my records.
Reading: 200 rpm
